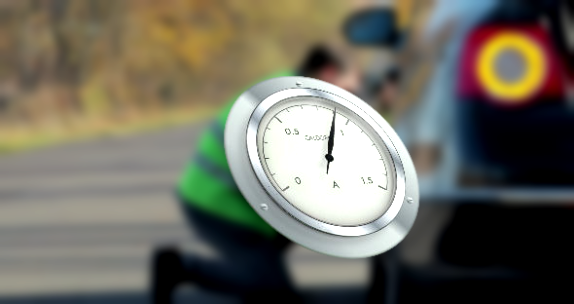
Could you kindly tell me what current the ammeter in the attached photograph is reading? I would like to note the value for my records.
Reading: 0.9 A
